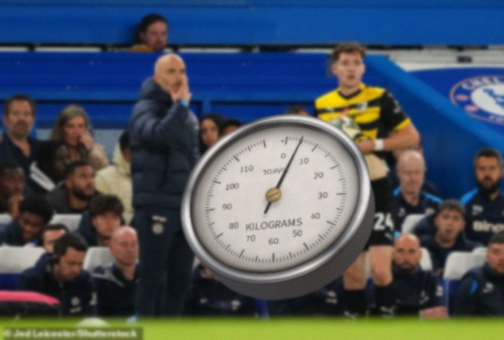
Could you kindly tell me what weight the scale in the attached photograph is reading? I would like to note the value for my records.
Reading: 5 kg
